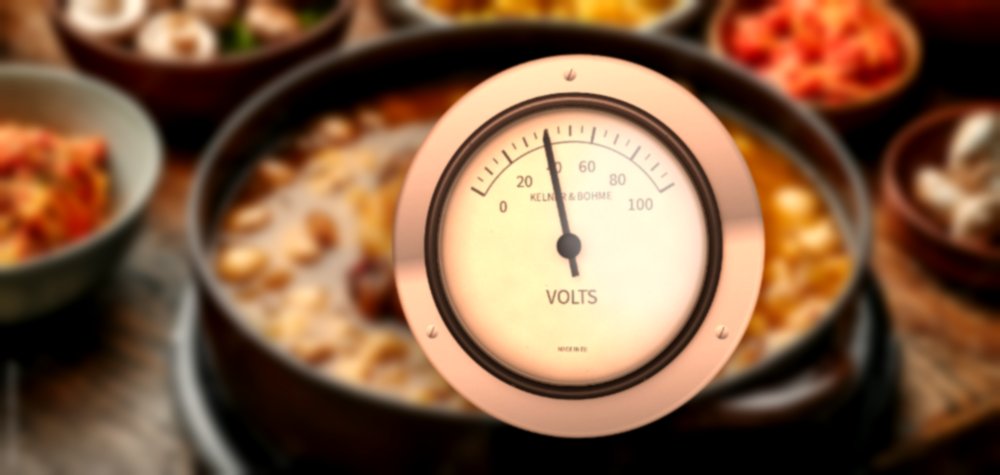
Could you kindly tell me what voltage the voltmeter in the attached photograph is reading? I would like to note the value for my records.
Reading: 40 V
